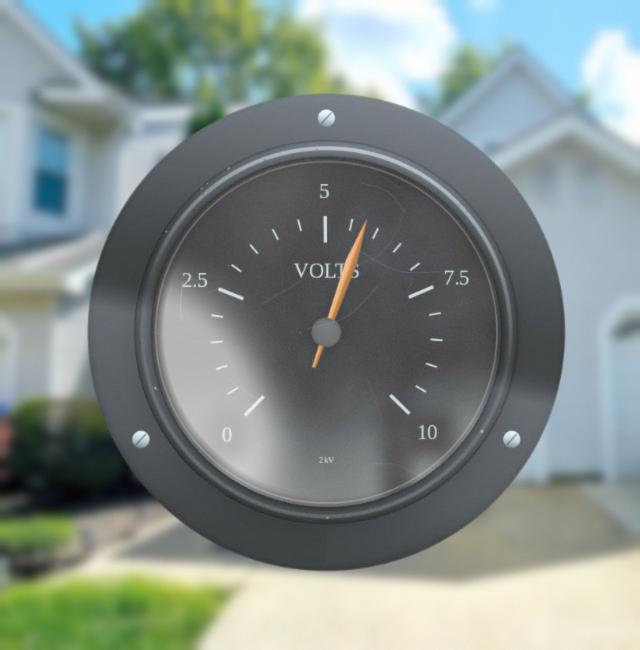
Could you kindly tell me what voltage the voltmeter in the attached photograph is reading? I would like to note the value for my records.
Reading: 5.75 V
